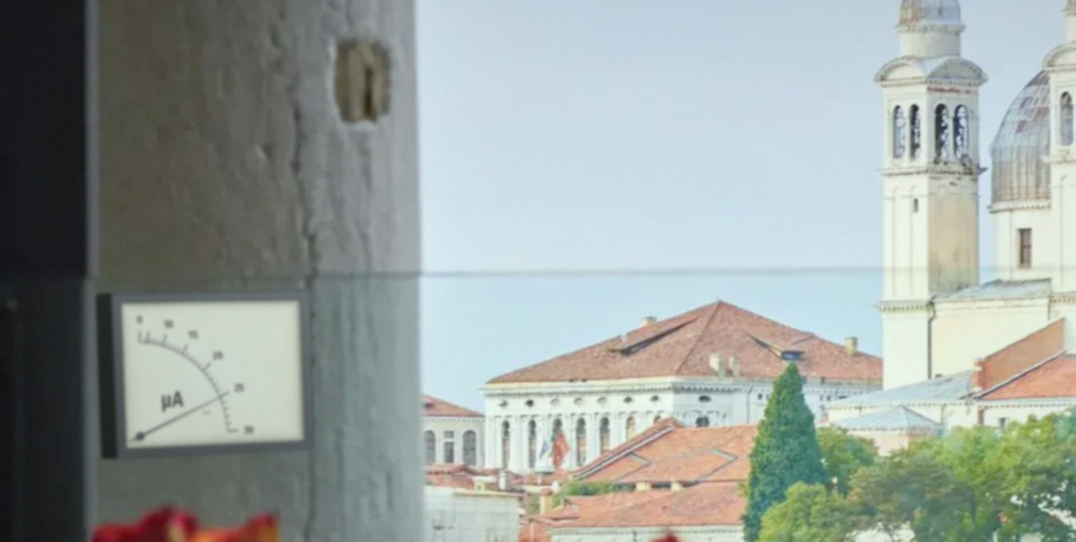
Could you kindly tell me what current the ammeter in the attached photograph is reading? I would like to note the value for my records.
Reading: 25 µA
